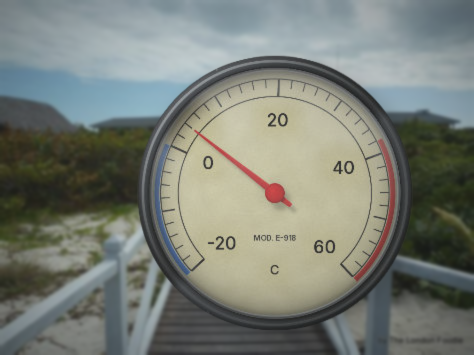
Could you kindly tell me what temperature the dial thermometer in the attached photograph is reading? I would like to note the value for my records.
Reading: 4 °C
